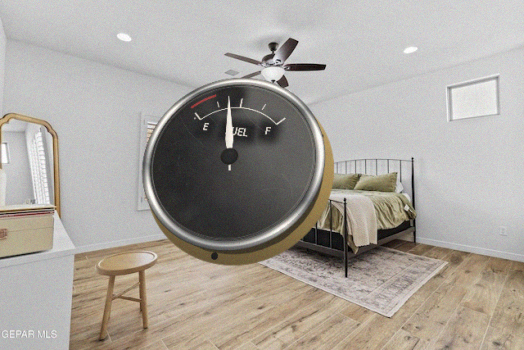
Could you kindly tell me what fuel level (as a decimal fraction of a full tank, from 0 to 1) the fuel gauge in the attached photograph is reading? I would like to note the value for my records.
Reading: 0.375
